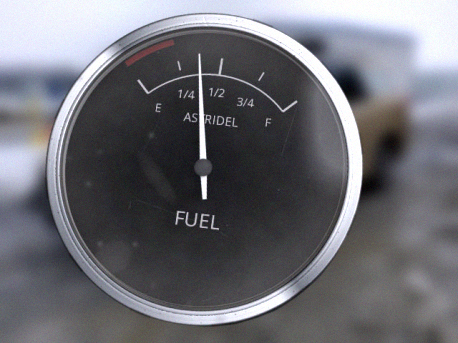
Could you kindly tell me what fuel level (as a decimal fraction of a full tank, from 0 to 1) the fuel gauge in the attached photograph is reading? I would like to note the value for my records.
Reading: 0.375
